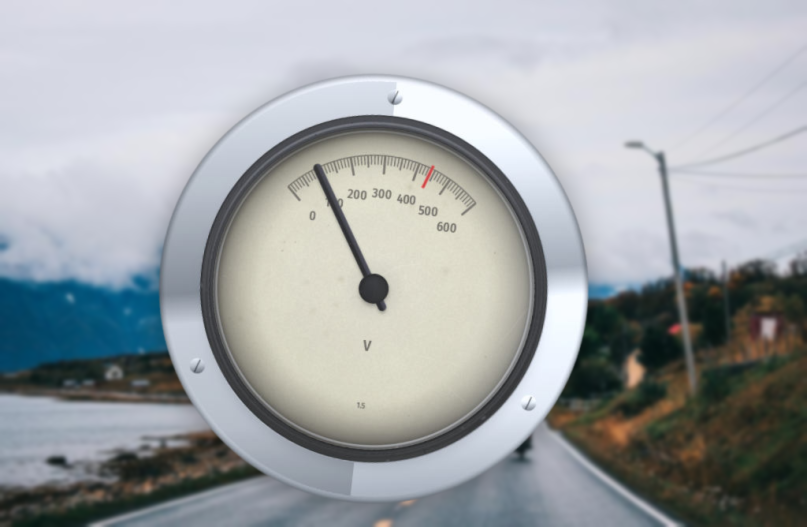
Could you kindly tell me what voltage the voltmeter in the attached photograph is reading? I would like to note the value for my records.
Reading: 100 V
